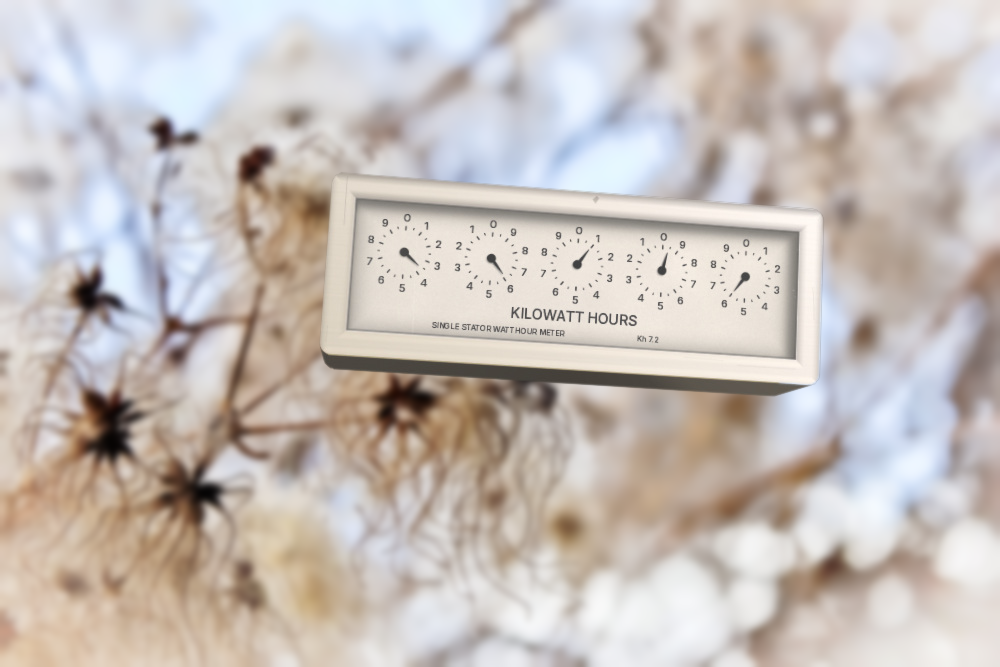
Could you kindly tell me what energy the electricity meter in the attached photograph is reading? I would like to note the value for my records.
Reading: 36096 kWh
